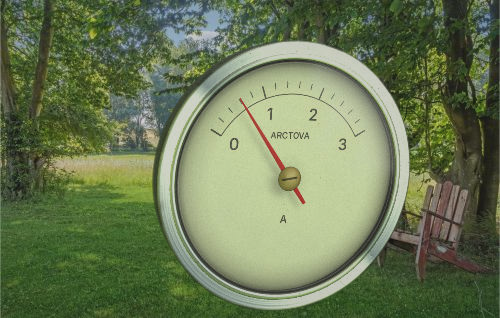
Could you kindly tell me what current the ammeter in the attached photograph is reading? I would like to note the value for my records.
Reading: 0.6 A
